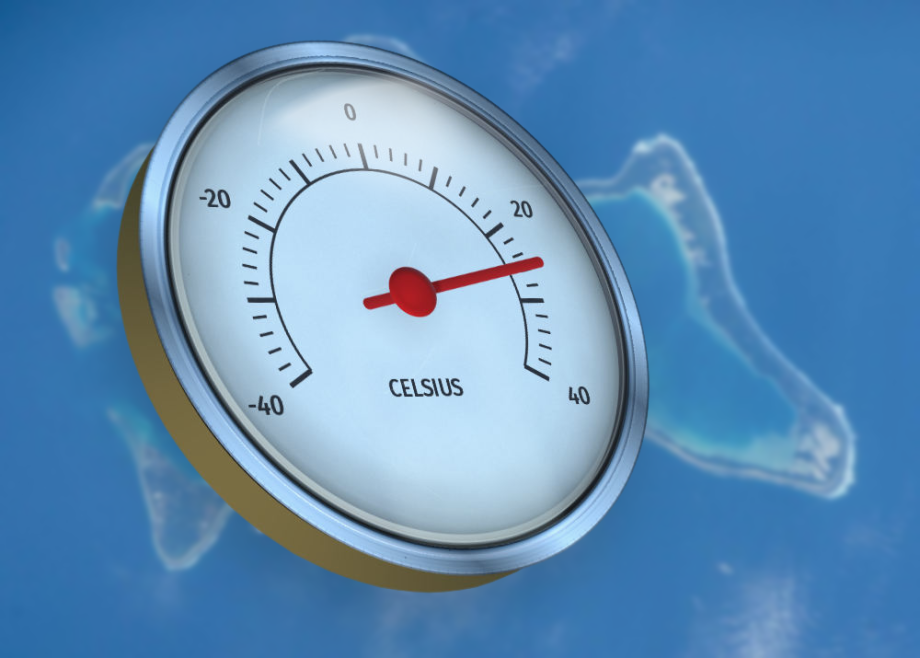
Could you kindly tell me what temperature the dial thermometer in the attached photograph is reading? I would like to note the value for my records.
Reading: 26 °C
